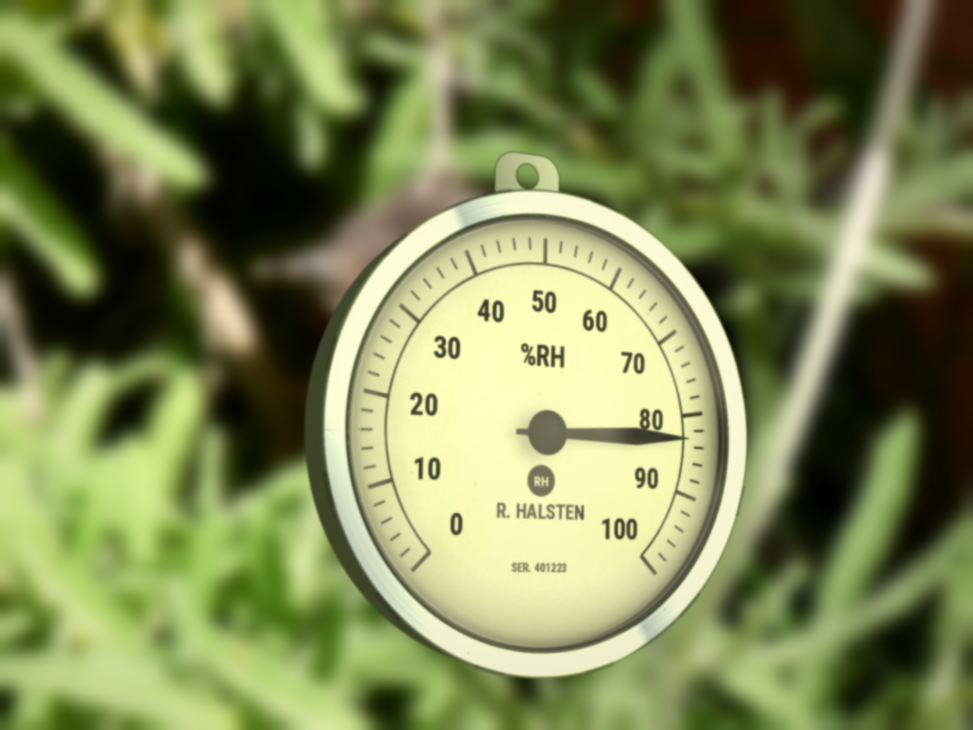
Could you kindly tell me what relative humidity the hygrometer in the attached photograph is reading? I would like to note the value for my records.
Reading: 83 %
